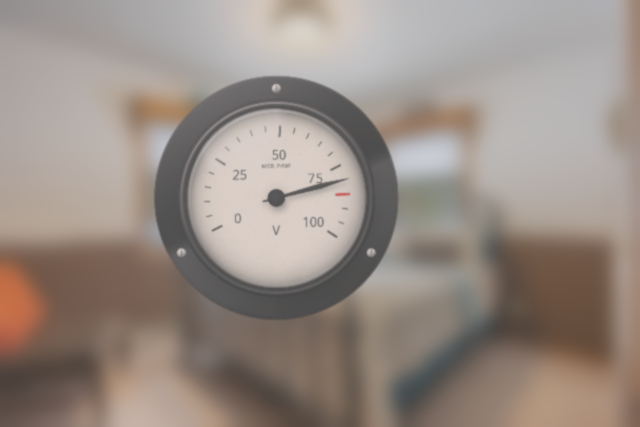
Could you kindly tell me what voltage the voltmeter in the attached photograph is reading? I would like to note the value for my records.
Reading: 80 V
